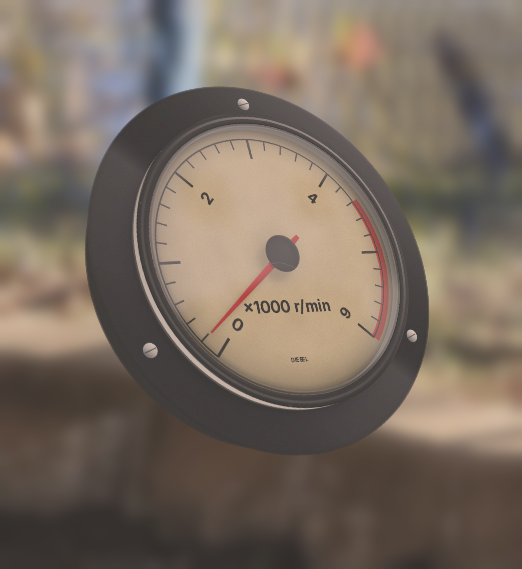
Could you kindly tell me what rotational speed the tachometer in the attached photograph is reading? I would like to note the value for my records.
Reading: 200 rpm
